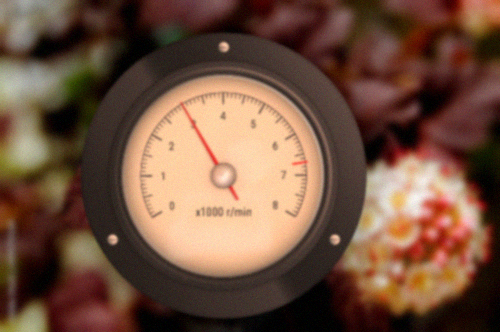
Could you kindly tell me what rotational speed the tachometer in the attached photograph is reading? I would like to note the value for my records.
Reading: 3000 rpm
